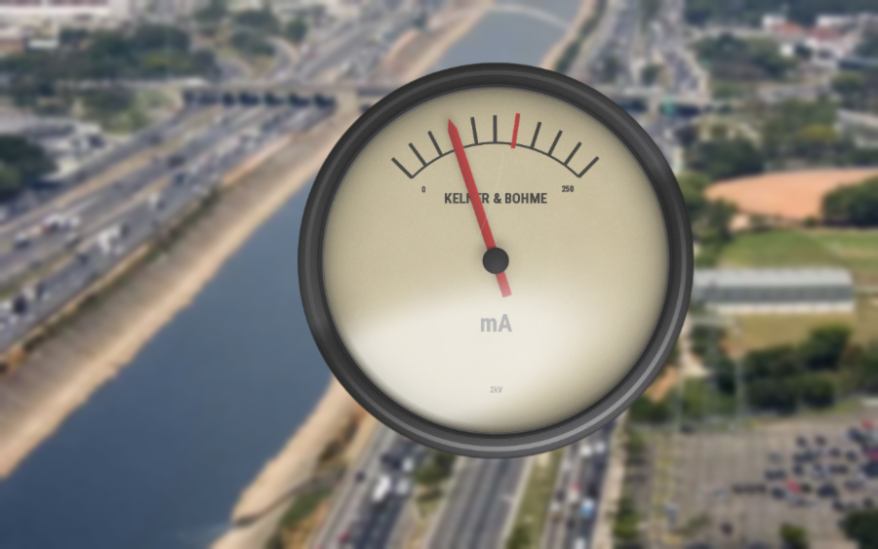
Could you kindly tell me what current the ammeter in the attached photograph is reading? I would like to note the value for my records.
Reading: 75 mA
